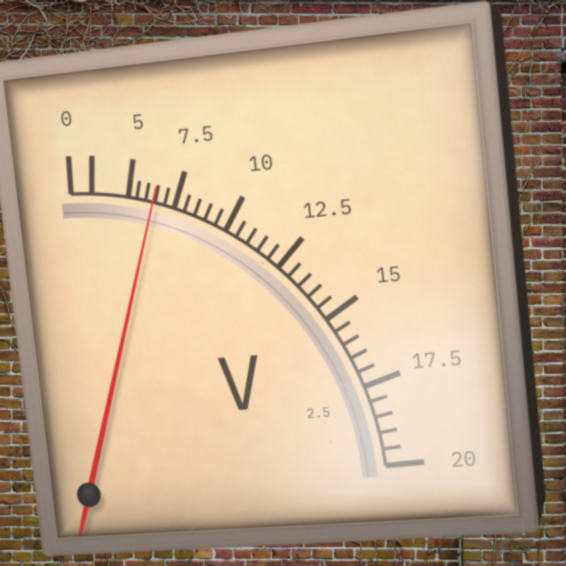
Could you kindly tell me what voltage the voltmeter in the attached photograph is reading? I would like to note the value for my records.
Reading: 6.5 V
